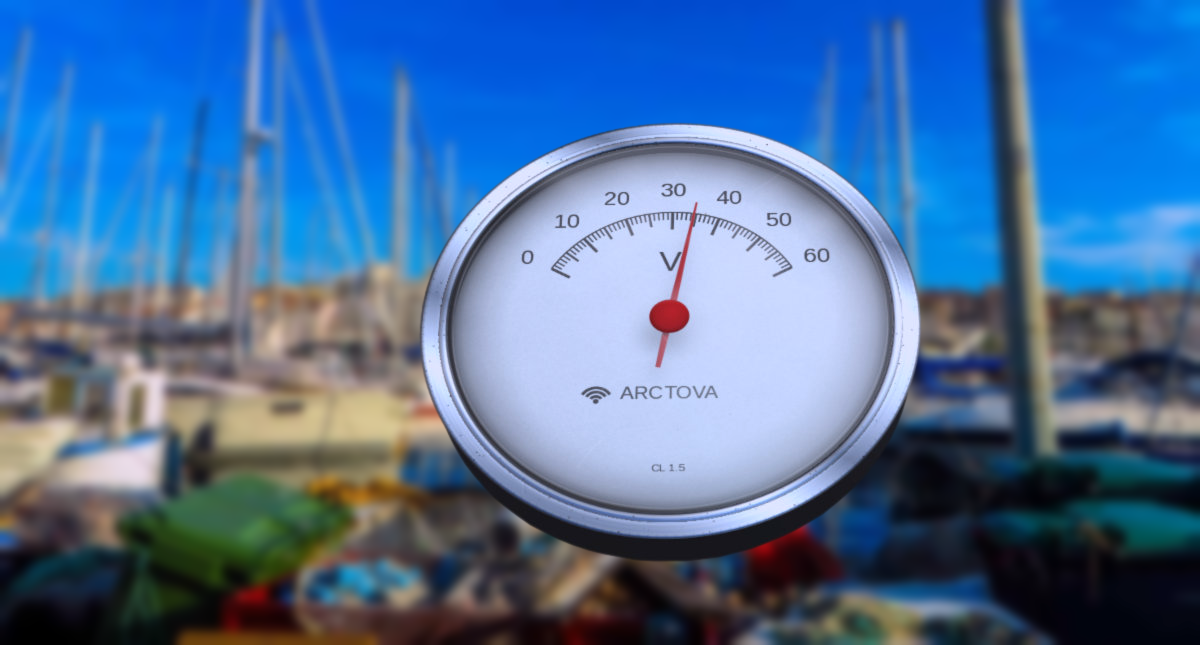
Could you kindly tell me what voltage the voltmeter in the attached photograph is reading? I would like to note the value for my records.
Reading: 35 V
